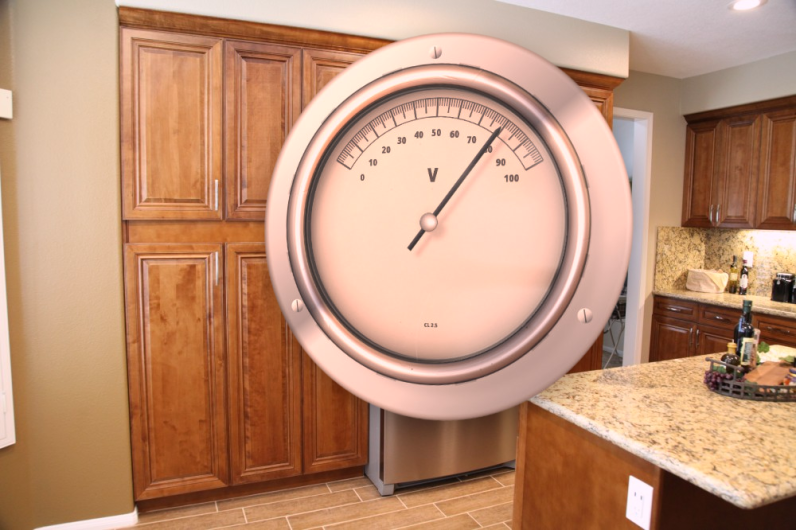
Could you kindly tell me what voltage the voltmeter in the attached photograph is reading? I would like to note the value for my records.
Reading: 80 V
